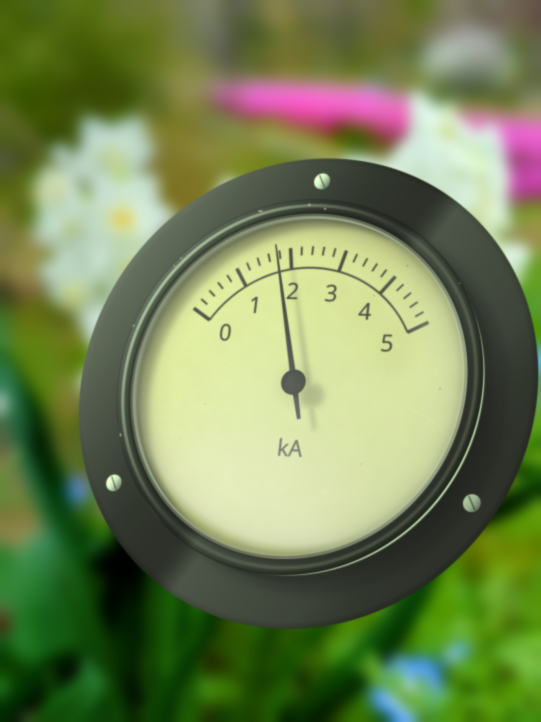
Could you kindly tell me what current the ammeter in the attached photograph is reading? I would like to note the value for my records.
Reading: 1.8 kA
